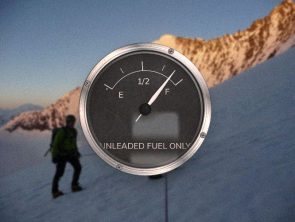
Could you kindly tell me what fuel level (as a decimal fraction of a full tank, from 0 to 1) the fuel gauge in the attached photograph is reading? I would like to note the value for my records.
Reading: 0.875
